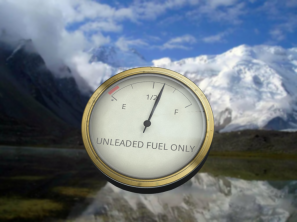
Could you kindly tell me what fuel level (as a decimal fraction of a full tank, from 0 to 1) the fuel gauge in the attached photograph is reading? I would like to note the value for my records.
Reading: 0.625
